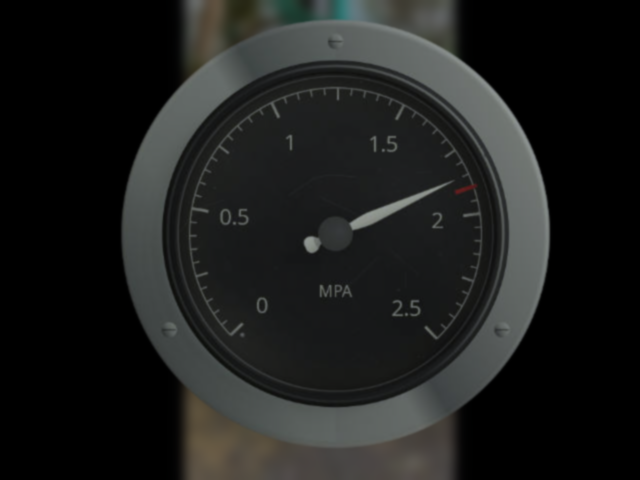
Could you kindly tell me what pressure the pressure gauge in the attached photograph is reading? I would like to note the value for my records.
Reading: 1.85 MPa
